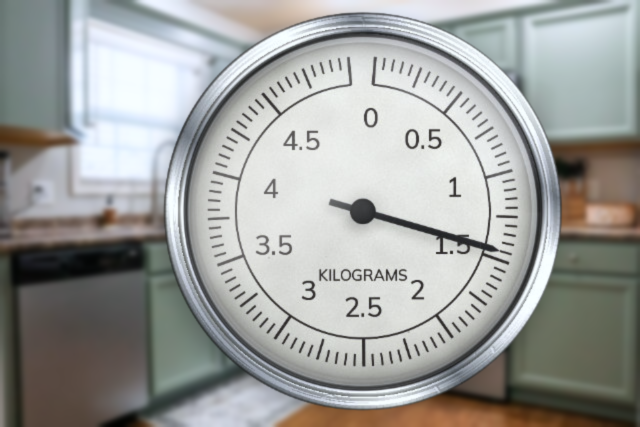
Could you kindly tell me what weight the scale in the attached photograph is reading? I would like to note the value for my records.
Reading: 1.45 kg
